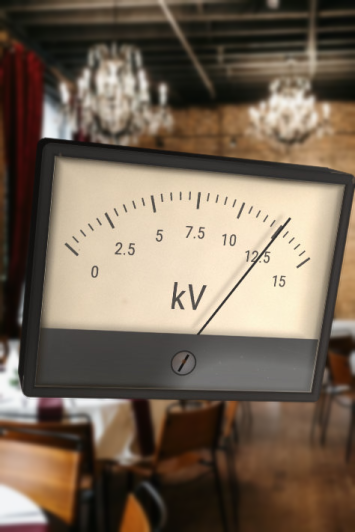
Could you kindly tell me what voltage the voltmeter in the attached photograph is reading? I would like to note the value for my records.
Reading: 12.5 kV
